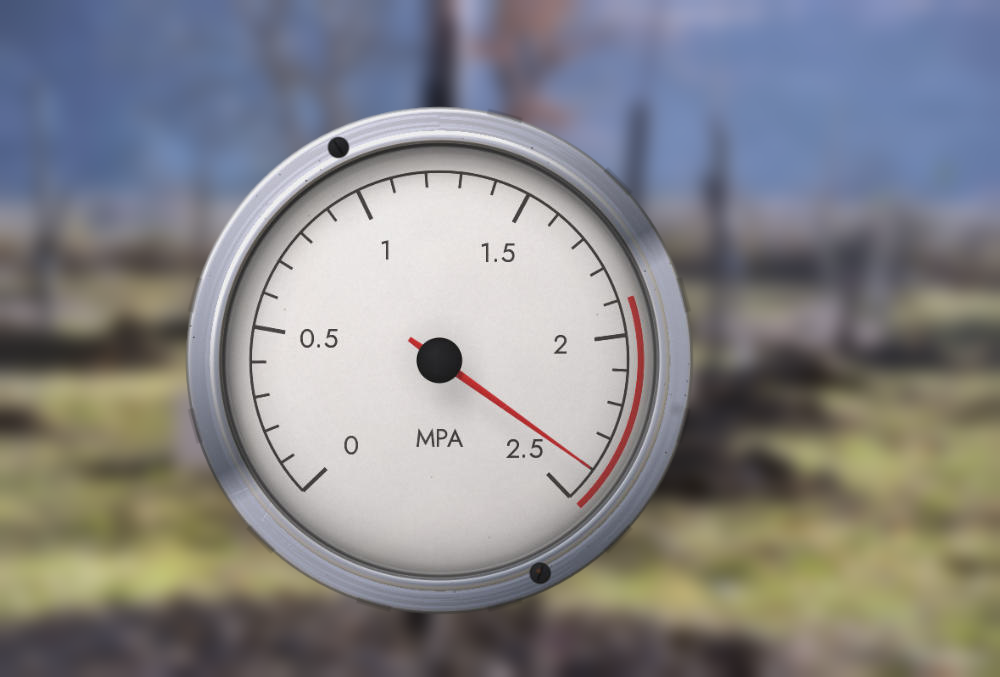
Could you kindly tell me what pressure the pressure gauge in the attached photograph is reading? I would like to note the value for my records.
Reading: 2.4 MPa
